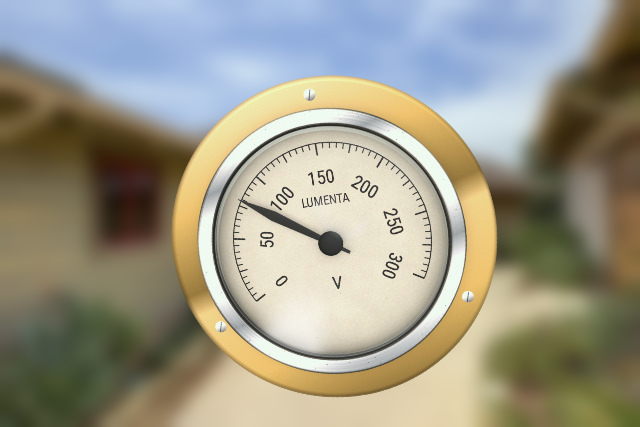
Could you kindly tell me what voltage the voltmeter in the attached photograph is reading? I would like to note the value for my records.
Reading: 80 V
